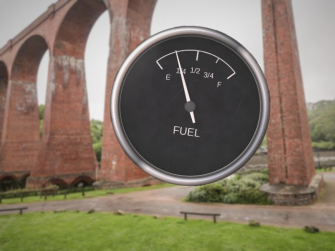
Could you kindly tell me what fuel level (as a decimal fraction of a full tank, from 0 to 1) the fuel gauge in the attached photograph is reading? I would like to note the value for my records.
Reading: 0.25
